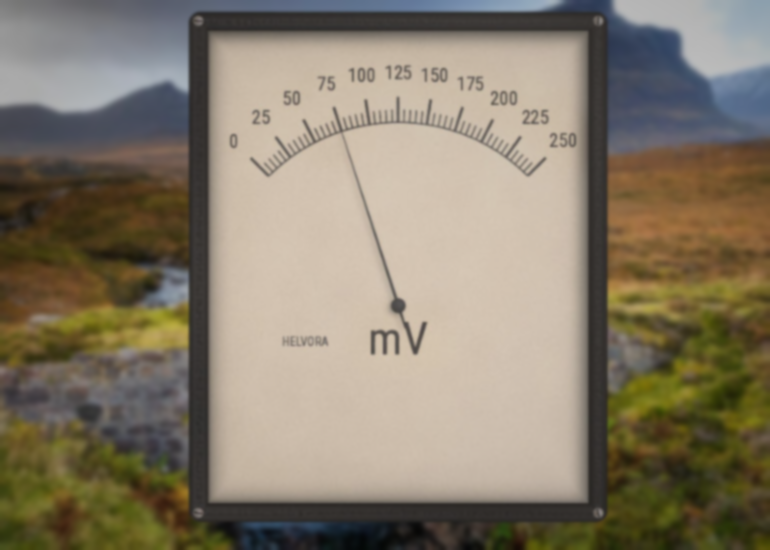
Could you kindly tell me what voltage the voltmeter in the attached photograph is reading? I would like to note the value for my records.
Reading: 75 mV
